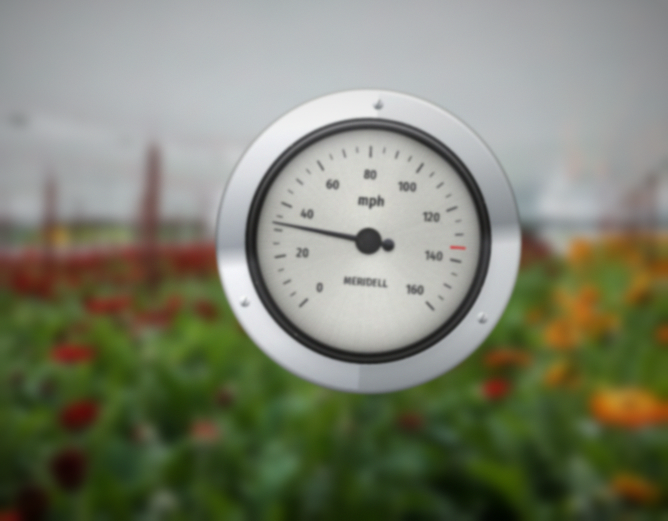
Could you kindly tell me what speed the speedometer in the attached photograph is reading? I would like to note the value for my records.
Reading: 32.5 mph
